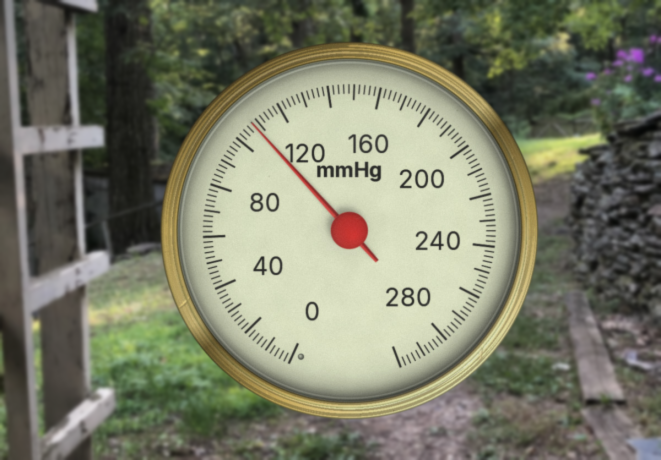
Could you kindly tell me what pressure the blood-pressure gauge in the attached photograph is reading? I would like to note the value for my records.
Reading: 108 mmHg
